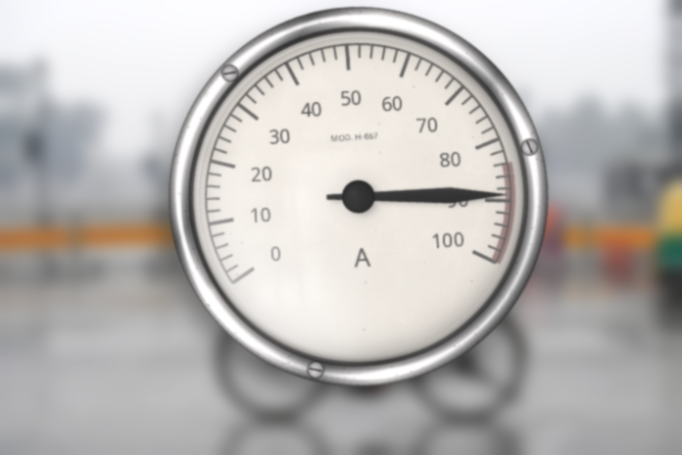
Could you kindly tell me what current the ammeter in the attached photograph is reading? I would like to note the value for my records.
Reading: 89 A
